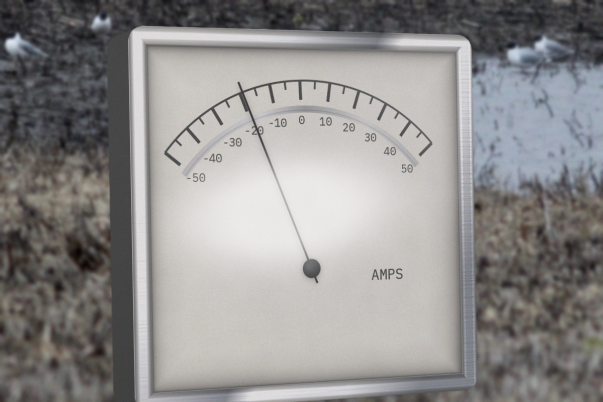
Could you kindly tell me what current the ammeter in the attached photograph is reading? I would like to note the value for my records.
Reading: -20 A
